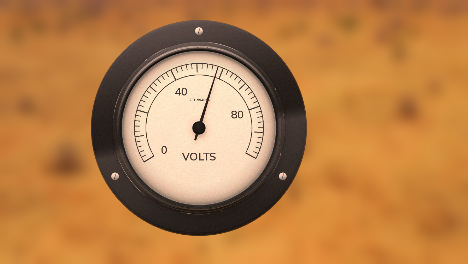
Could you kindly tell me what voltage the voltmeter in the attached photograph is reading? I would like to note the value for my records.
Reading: 58 V
